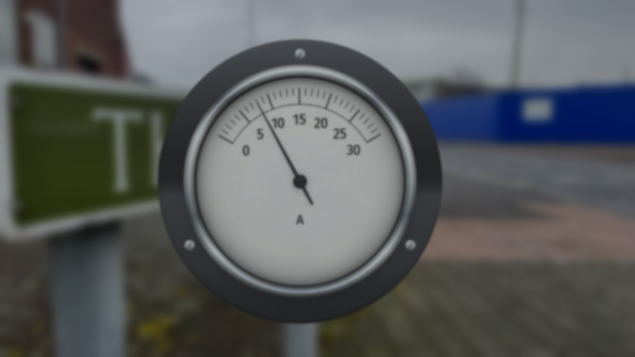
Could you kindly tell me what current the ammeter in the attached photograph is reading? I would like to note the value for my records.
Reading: 8 A
